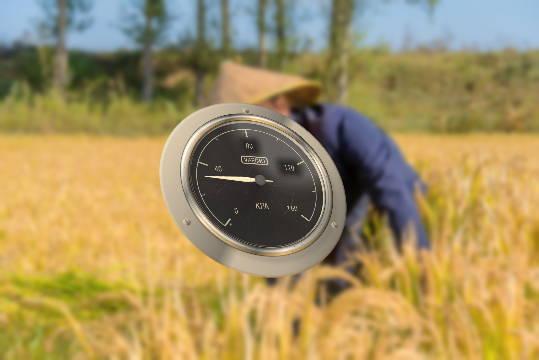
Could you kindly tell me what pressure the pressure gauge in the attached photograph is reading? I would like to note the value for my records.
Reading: 30 kPa
